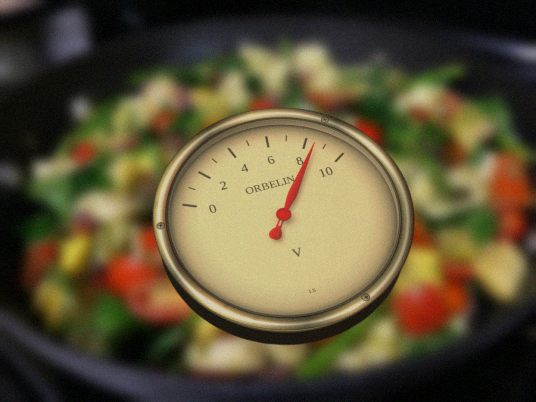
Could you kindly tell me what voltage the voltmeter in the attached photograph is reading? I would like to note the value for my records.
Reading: 8.5 V
